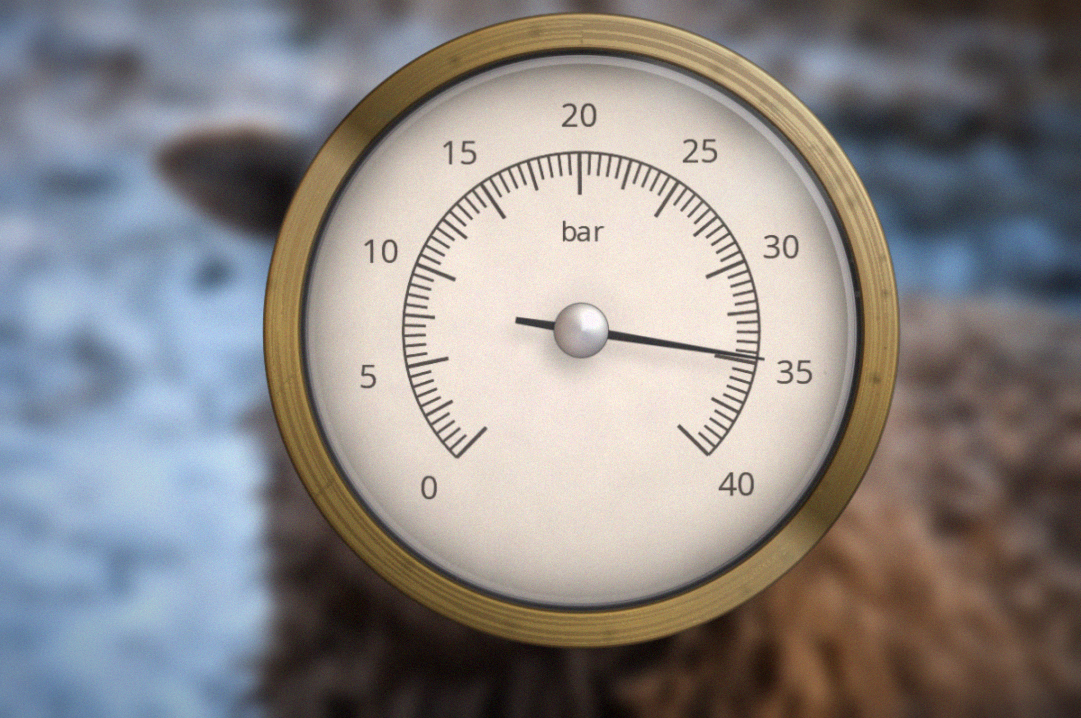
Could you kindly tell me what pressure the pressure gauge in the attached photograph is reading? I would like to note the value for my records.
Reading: 34.75 bar
